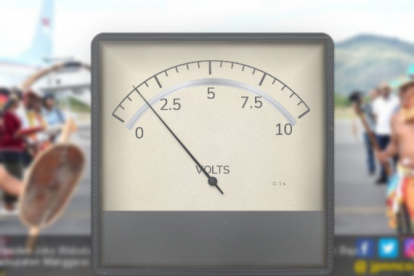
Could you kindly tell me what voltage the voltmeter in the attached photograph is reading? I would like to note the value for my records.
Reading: 1.5 V
